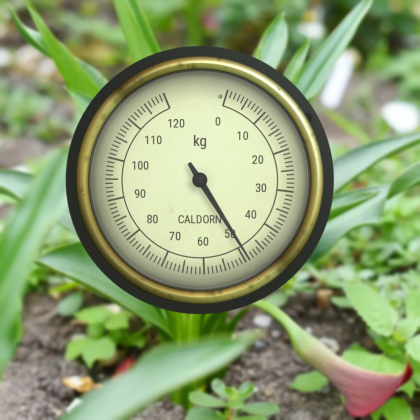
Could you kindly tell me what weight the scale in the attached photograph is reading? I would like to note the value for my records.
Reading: 49 kg
